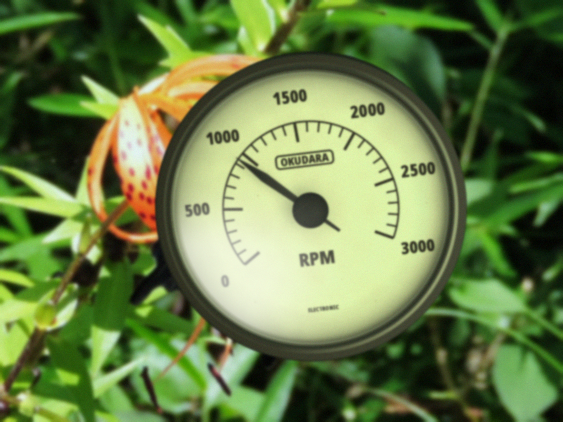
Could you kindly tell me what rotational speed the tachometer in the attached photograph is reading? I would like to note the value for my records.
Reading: 950 rpm
